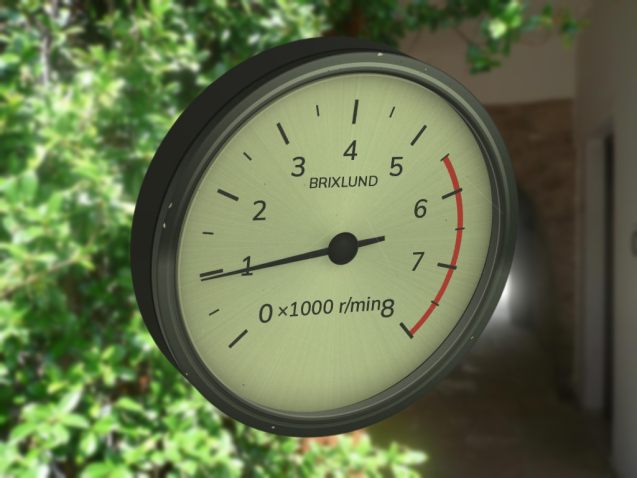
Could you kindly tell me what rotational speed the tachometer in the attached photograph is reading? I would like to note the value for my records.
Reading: 1000 rpm
